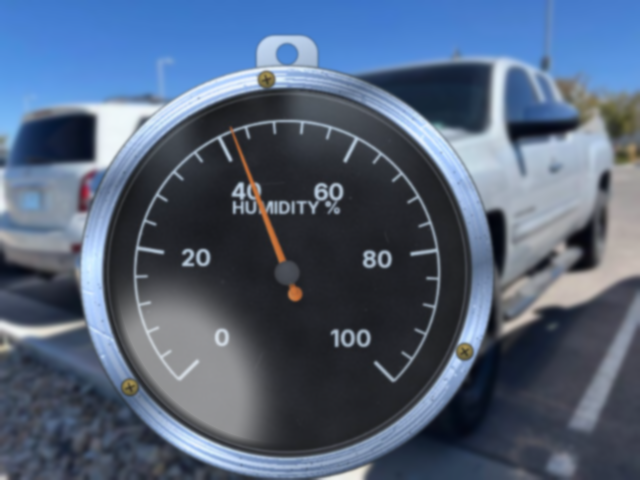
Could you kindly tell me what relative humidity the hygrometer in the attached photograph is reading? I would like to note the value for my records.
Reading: 42 %
